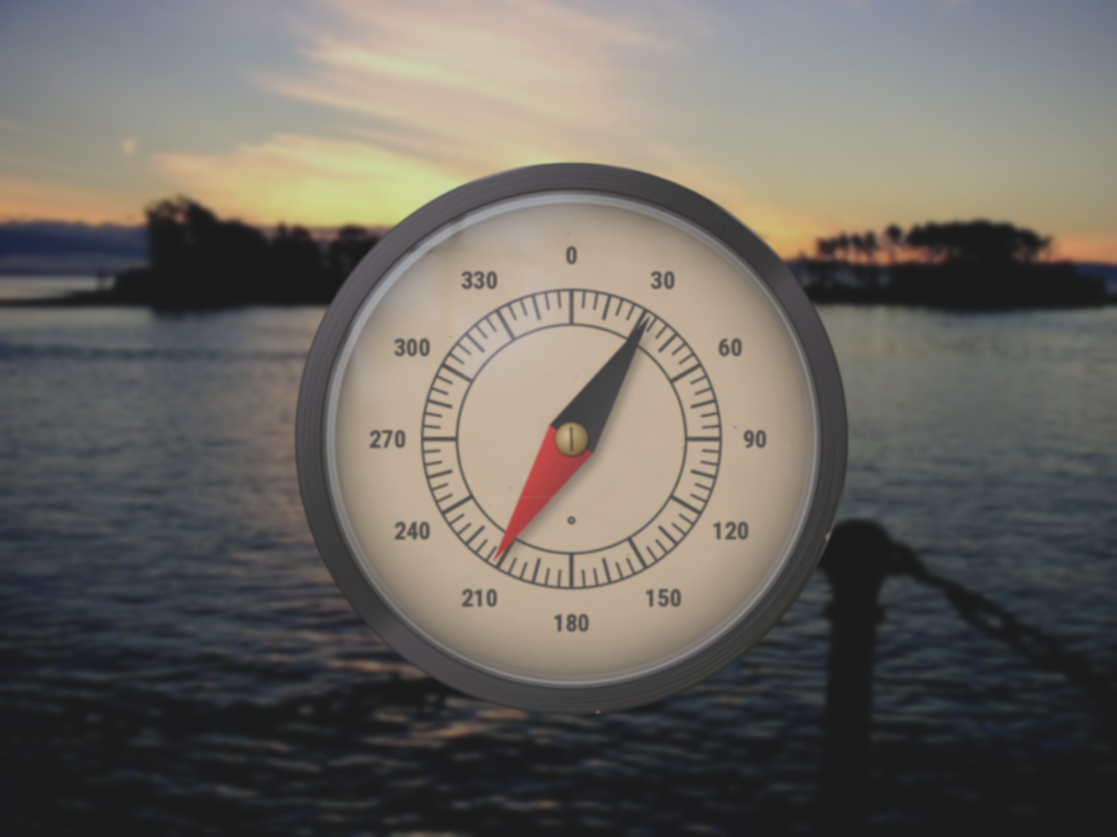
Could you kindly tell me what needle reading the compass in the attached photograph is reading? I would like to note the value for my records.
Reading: 212.5 °
